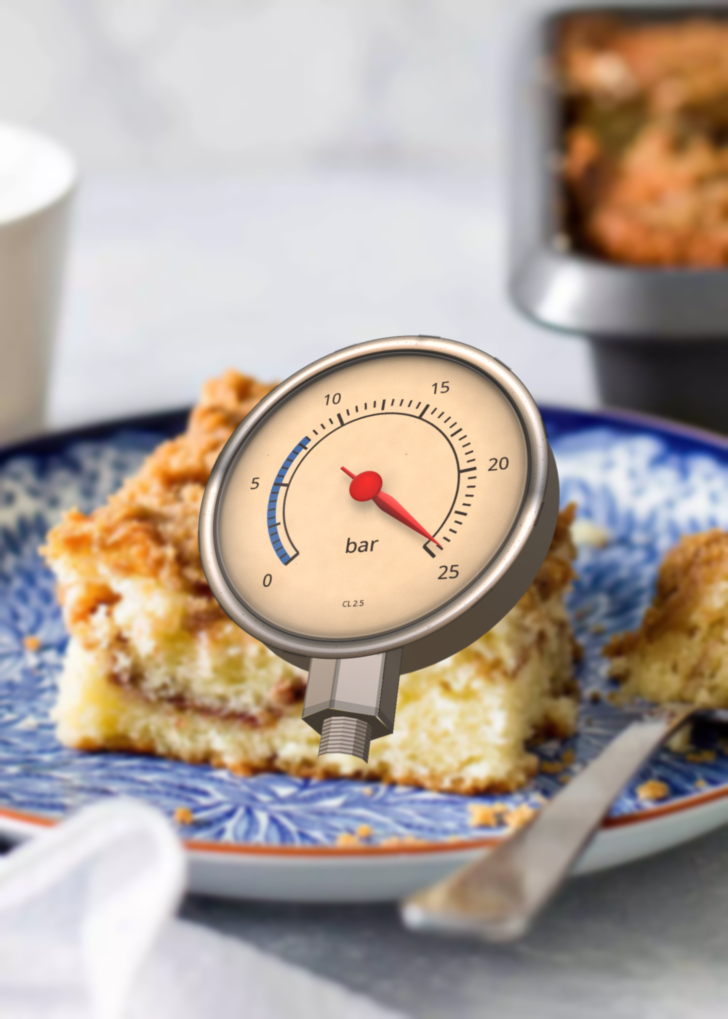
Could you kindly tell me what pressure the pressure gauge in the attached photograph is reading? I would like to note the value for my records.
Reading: 24.5 bar
